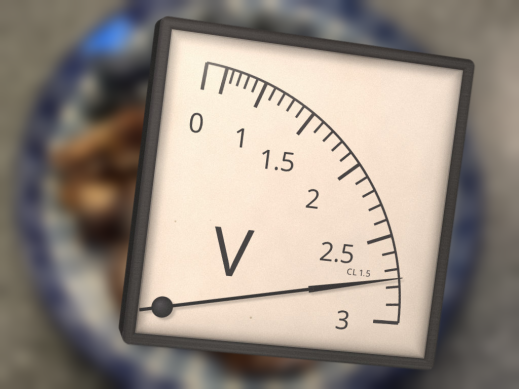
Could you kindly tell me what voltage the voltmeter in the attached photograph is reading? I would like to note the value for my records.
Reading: 2.75 V
